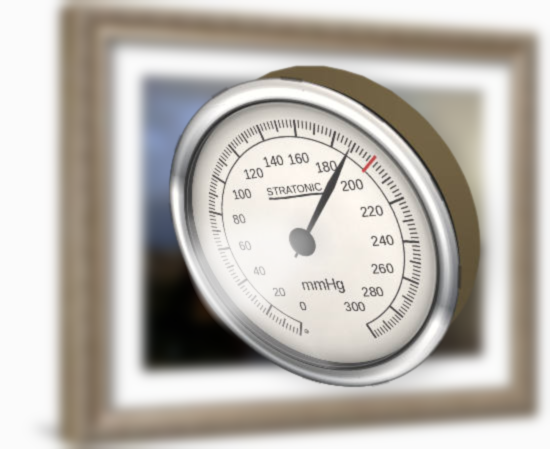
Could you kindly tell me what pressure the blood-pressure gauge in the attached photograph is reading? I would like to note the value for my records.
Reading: 190 mmHg
